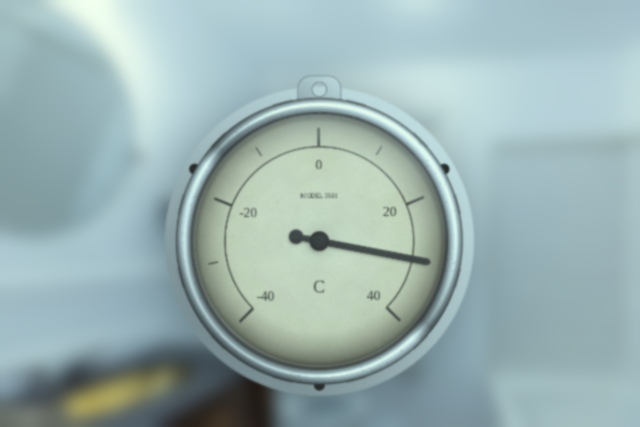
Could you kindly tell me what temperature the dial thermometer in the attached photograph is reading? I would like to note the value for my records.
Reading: 30 °C
